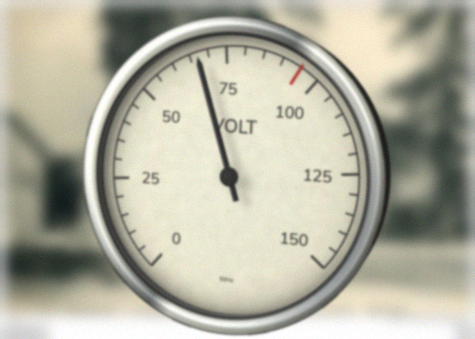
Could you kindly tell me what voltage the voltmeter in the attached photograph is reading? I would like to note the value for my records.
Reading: 67.5 V
